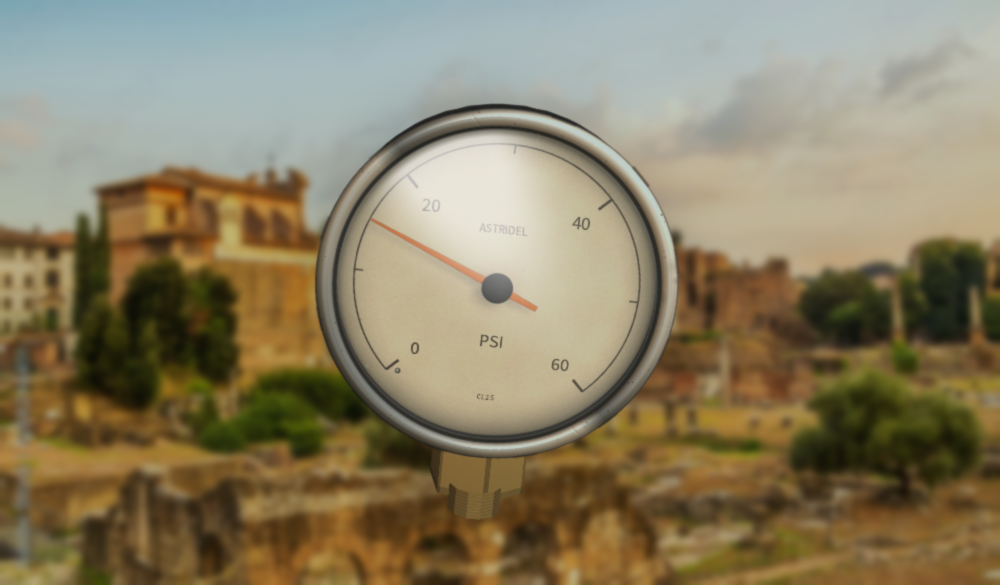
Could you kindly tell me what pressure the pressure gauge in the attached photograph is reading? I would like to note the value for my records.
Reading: 15 psi
